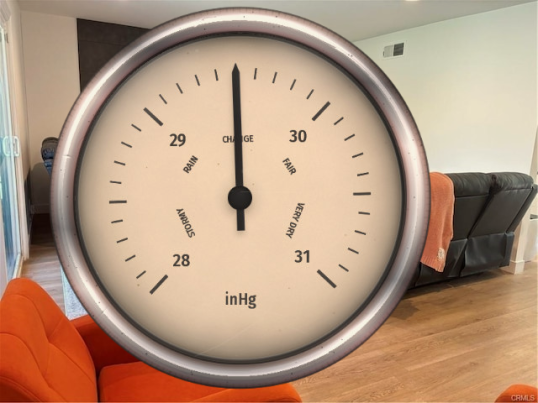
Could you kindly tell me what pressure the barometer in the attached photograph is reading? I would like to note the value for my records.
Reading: 29.5 inHg
